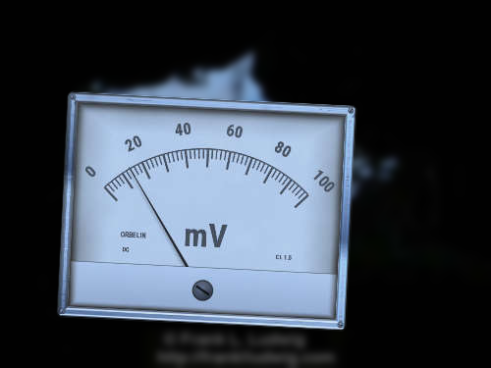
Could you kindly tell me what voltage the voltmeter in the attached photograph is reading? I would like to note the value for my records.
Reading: 14 mV
